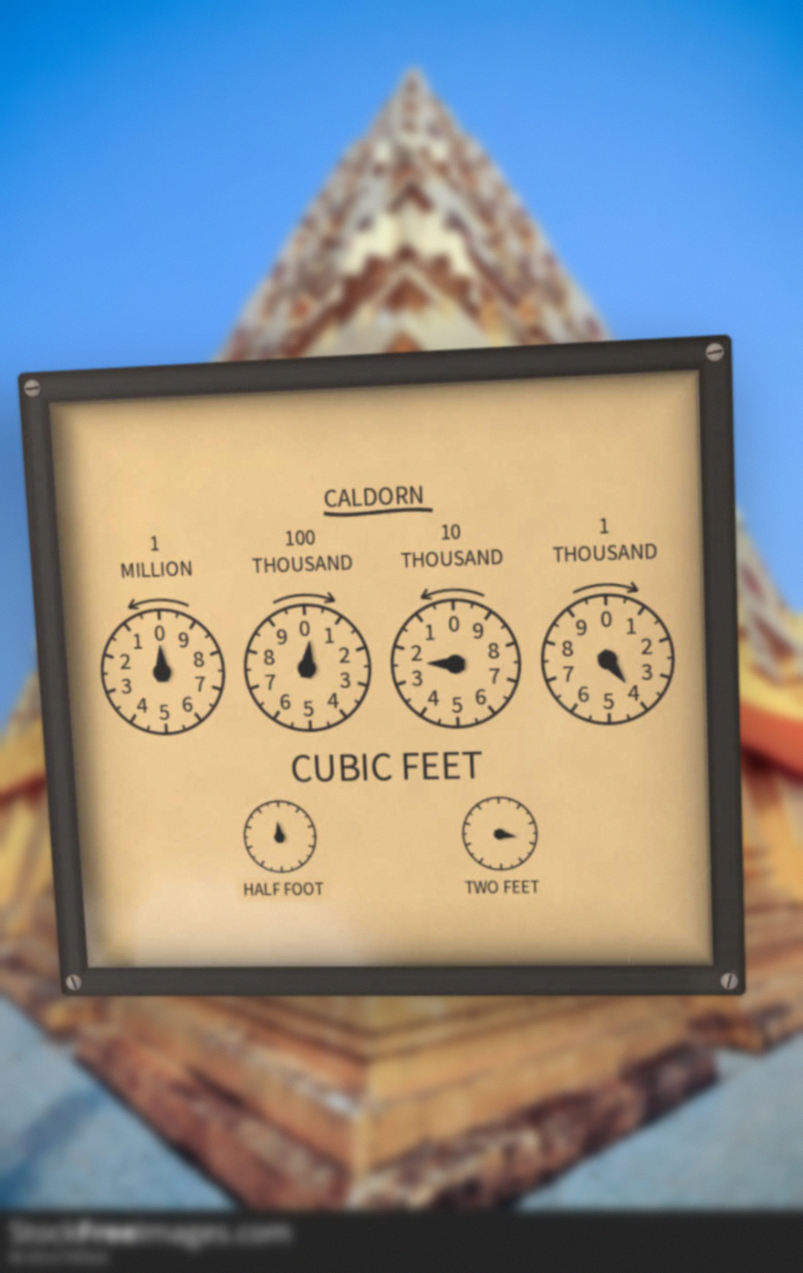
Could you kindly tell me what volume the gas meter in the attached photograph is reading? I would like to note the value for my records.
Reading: 2400 ft³
